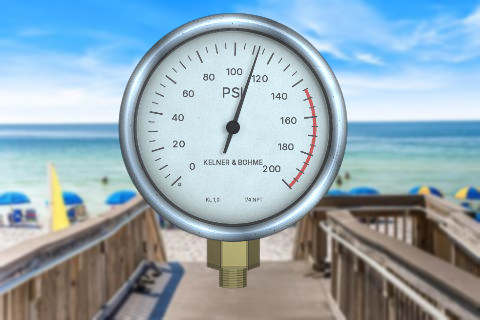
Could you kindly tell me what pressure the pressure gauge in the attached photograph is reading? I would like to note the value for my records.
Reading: 112.5 psi
